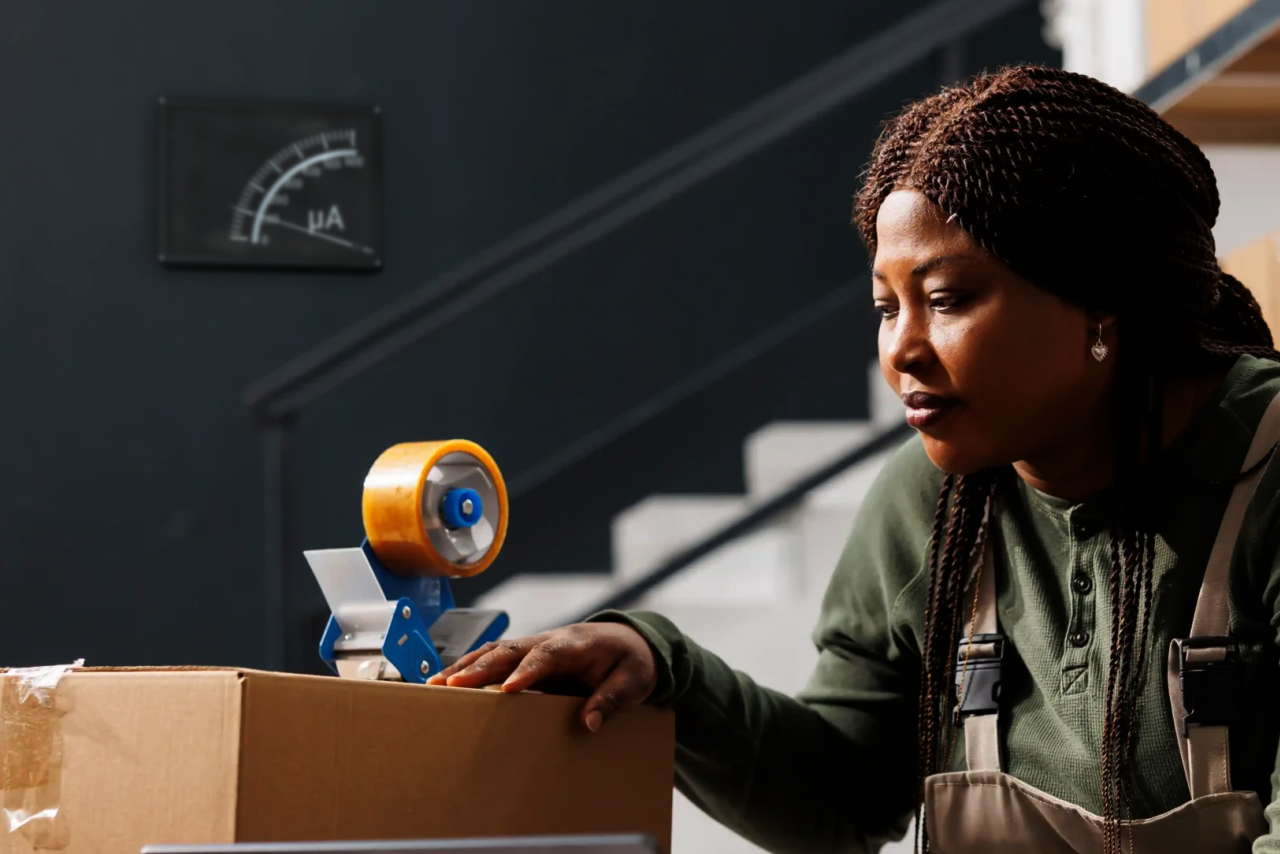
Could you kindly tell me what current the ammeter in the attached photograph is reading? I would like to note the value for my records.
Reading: 100 µA
